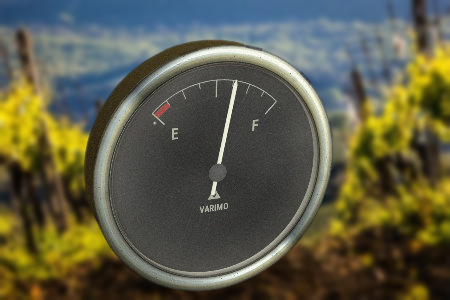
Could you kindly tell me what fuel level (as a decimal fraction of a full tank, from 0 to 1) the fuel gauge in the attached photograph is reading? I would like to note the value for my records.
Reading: 0.625
